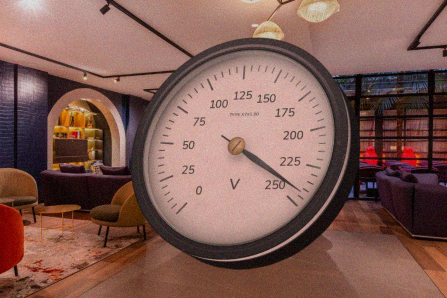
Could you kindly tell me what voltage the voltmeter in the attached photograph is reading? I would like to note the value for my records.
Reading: 242.5 V
